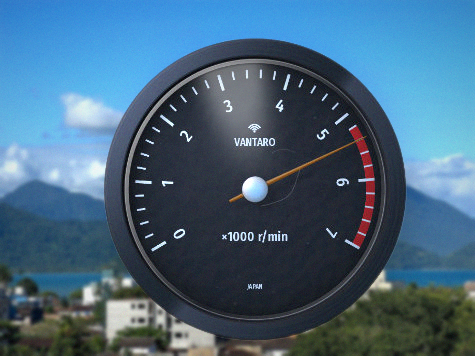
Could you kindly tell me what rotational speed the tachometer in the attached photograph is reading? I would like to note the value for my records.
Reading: 5400 rpm
